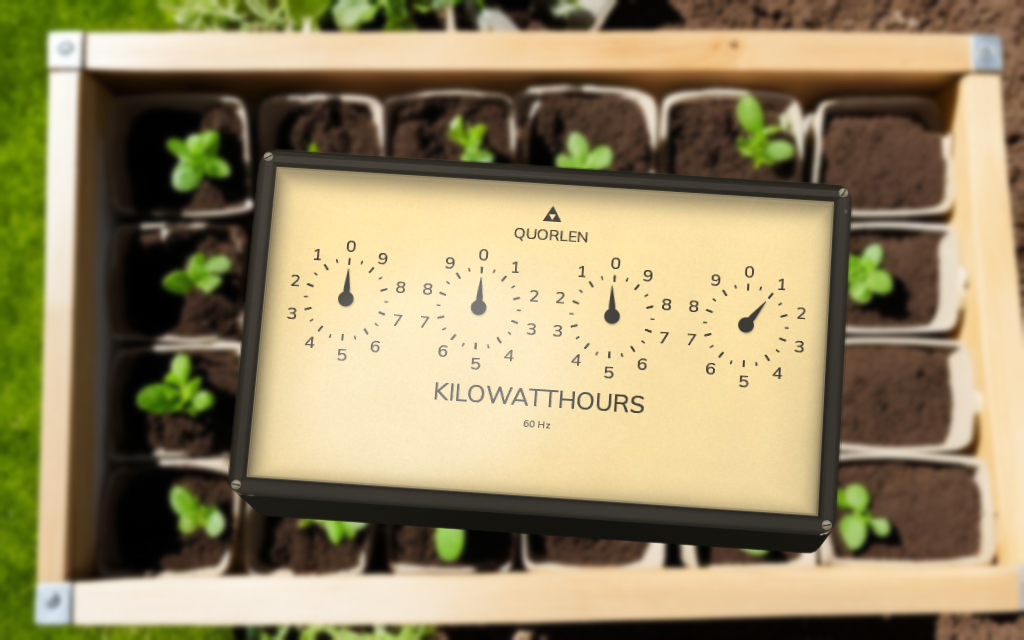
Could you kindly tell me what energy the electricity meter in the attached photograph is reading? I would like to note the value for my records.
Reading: 1 kWh
